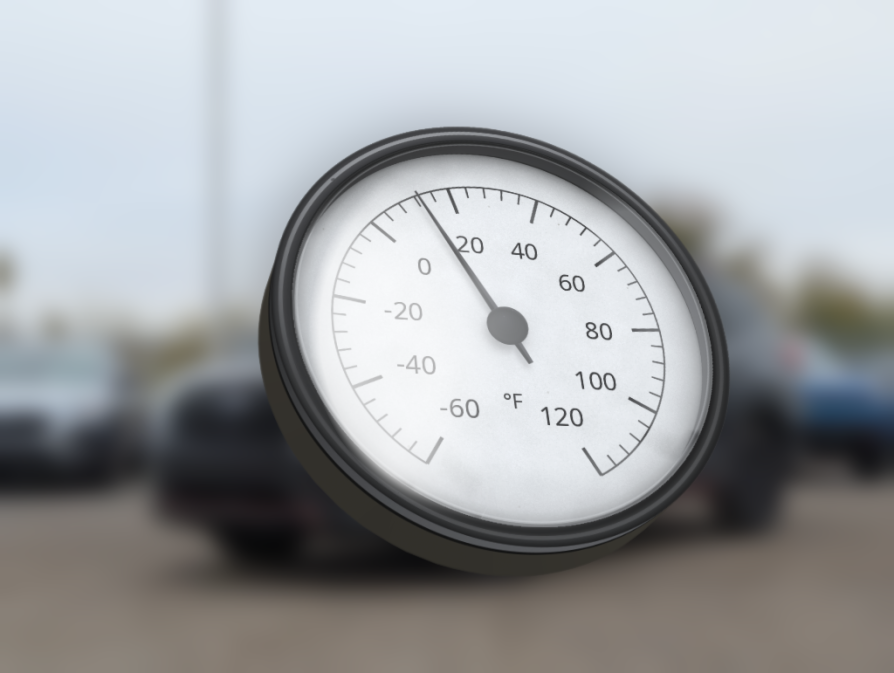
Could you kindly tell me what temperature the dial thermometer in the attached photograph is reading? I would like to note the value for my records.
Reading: 12 °F
